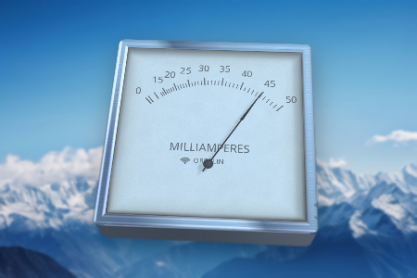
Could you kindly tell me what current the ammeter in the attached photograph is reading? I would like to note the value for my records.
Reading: 45 mA
